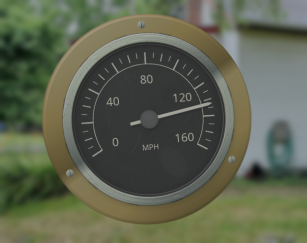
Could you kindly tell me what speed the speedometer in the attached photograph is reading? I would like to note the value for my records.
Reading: 132.5 mph
